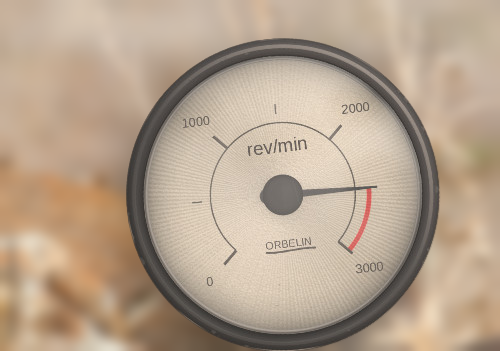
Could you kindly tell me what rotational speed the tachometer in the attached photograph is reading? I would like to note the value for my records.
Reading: 2500 rpm
